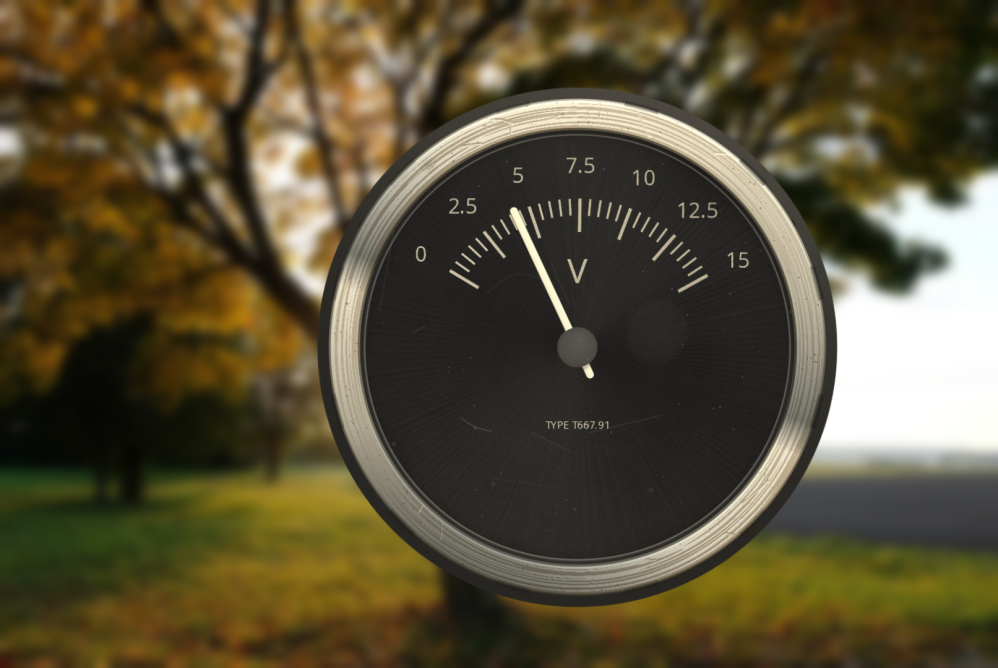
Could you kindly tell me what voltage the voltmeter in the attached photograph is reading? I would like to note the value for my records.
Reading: 4.25 V
